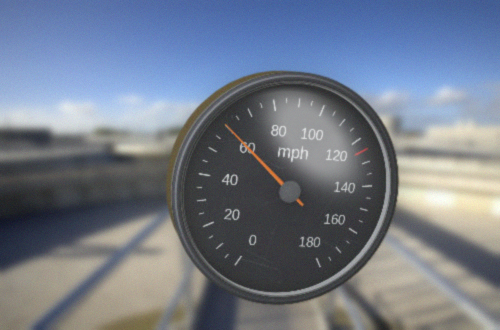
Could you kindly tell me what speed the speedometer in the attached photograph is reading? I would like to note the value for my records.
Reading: 60 mph
